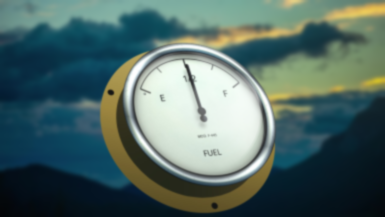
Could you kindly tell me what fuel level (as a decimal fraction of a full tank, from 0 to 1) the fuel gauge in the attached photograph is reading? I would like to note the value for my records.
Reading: 0.5
